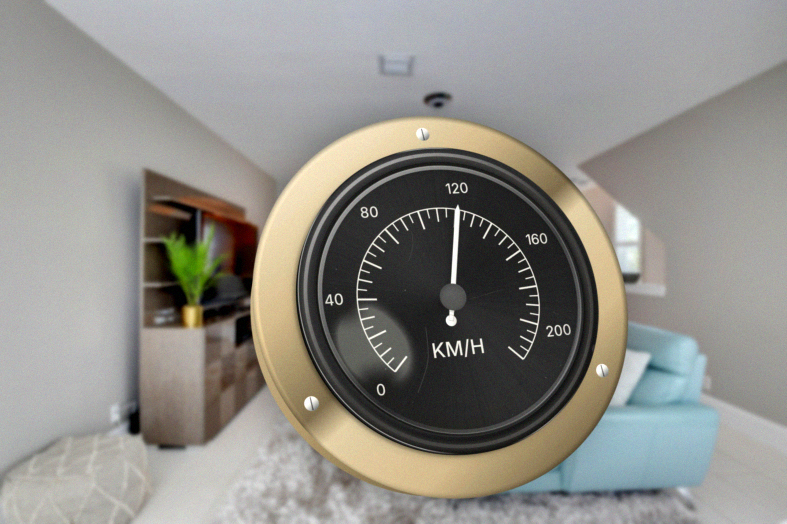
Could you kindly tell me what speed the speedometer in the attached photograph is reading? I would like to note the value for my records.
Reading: 120 km/h
